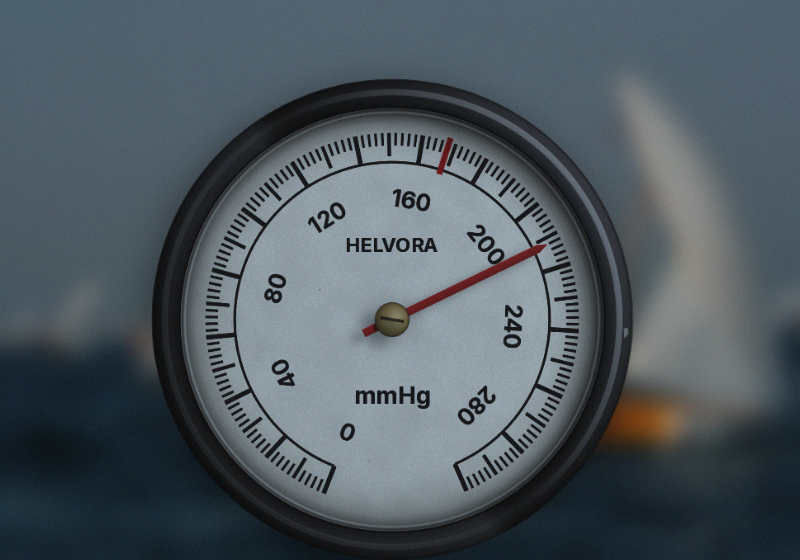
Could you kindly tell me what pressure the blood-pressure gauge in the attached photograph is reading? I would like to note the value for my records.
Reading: 212 mmHg
